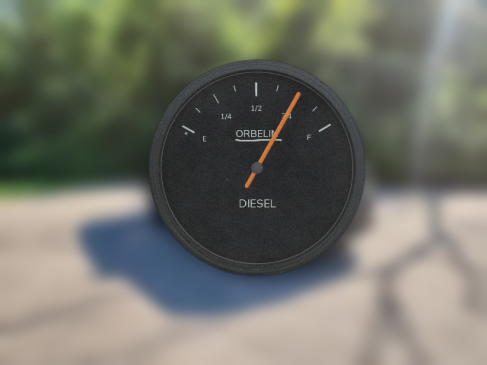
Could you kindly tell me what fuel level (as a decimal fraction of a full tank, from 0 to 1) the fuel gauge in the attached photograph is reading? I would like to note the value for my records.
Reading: 0.75
